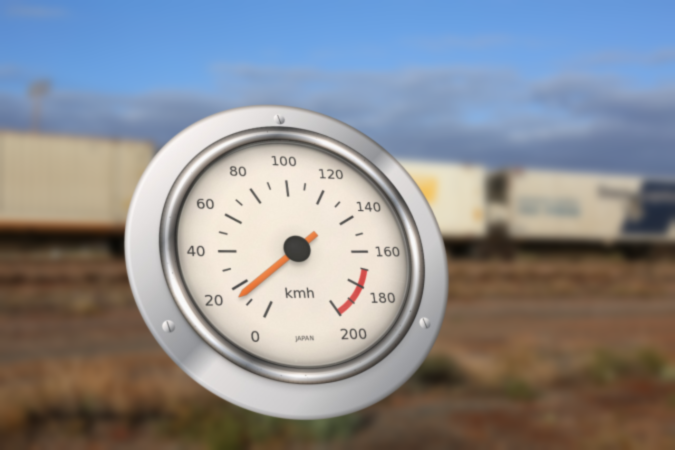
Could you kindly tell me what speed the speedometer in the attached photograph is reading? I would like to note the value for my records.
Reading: 15 km/h
